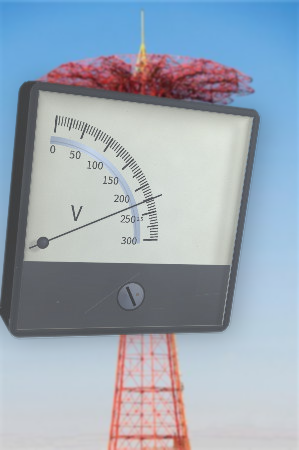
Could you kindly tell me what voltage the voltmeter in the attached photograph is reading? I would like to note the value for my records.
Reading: 225 V
